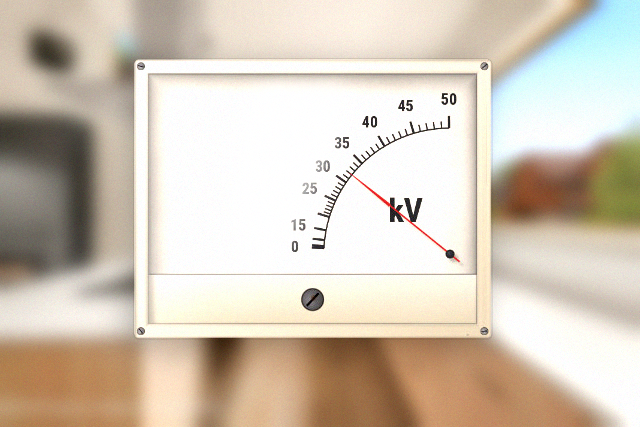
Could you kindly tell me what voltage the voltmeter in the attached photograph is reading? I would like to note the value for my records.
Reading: 32 kV
